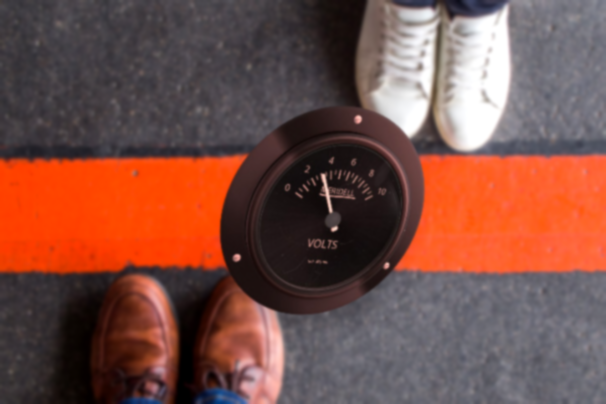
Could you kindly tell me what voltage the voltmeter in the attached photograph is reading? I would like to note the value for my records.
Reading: 3 V
